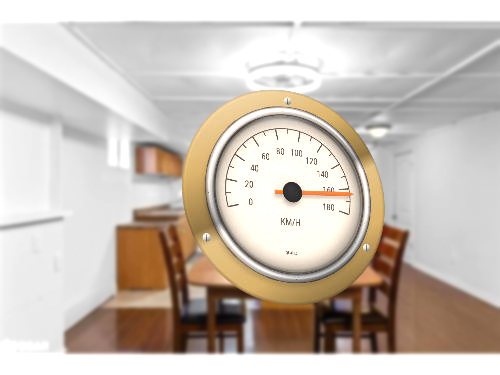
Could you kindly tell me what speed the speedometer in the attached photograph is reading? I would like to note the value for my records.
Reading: 165 km/h
